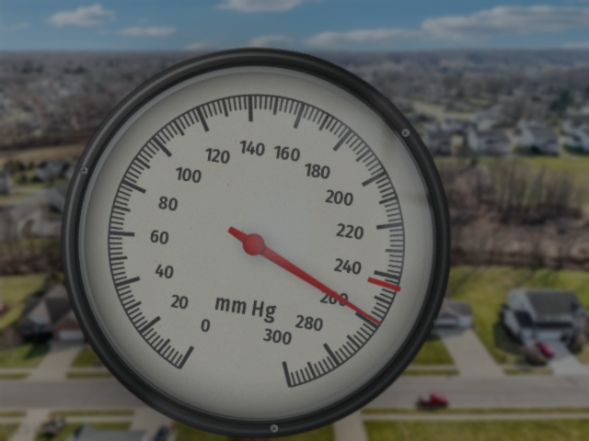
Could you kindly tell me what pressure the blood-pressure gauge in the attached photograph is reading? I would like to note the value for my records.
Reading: 258 mmHg
